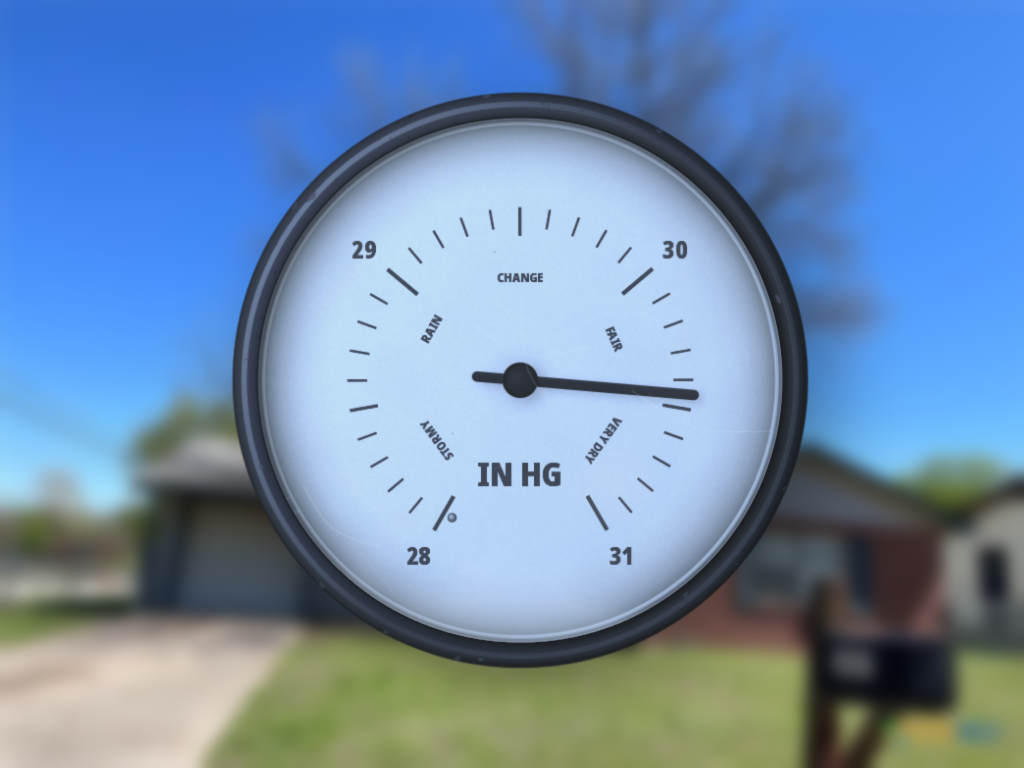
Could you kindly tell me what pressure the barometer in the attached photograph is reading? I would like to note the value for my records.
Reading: 30.45 inHg
